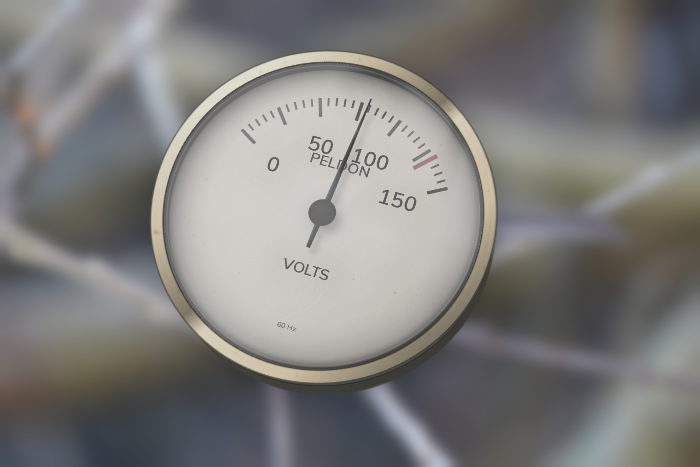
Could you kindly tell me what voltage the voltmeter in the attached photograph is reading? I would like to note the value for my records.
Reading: 80 V
